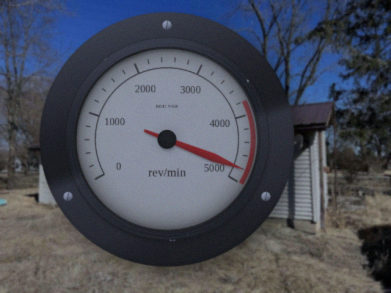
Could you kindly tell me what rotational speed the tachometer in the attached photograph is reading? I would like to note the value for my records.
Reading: 4800 rpm
